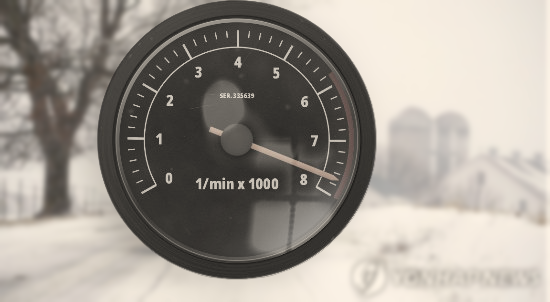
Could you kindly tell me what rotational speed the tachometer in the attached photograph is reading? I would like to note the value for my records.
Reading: 7700 rpm
